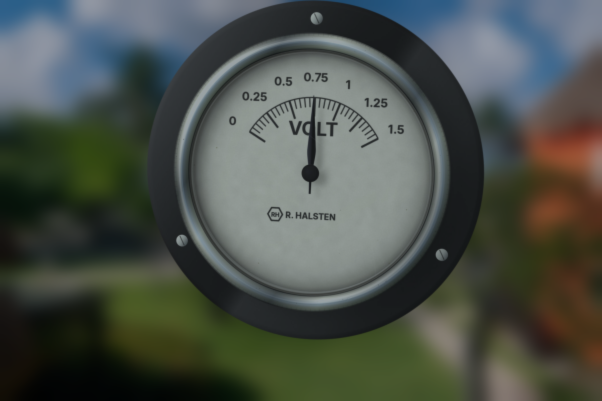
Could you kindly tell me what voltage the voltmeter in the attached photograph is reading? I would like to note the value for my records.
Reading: 0.75 V
